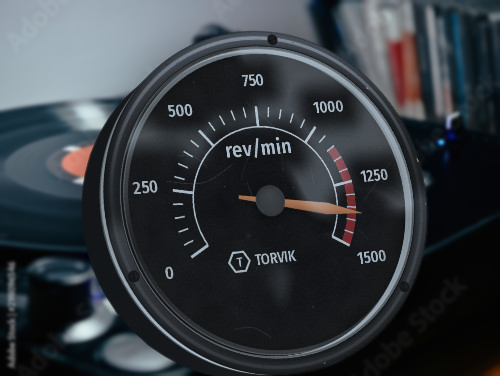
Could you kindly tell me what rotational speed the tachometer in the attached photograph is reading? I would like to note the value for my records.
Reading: 1375 rpm
